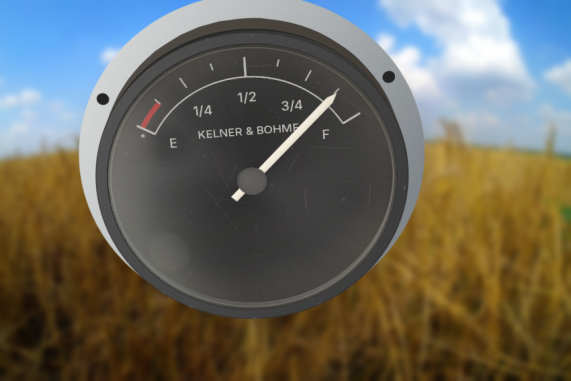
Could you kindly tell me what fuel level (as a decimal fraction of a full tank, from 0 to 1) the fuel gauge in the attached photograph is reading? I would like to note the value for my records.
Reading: 0.875
